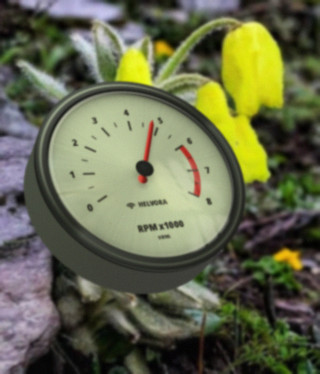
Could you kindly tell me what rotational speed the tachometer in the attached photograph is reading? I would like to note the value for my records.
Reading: 4750 rpm
